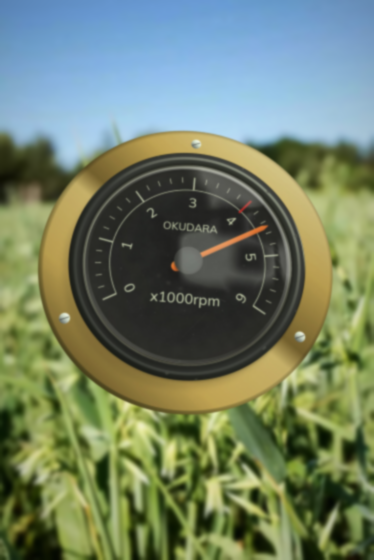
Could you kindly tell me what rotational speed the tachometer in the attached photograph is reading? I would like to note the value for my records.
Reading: 4500 rpm
